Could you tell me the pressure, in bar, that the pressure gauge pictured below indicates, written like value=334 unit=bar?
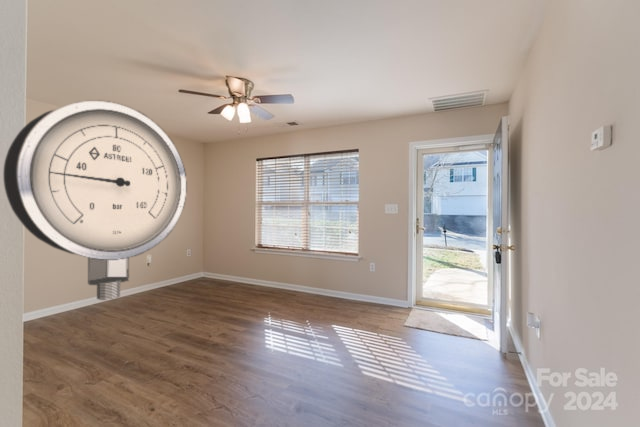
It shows value=30 unit=bar
